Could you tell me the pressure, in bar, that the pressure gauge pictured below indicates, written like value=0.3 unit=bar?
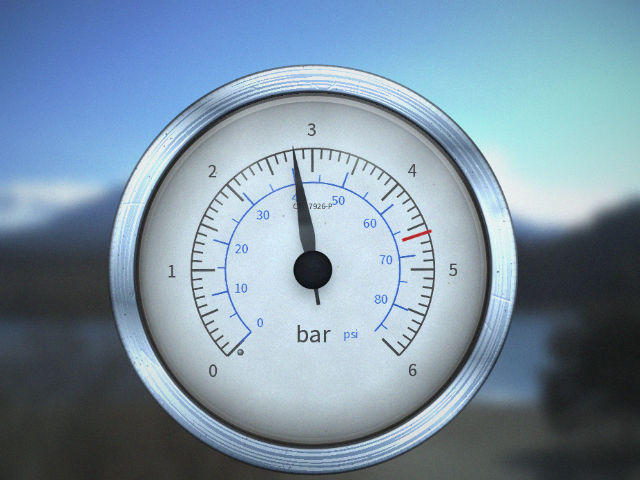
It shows value=2.8 unit=bar
